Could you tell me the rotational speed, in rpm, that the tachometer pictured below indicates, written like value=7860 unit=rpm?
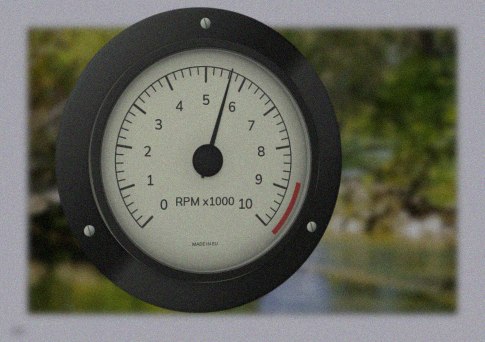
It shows value=5600 unit=rpm
